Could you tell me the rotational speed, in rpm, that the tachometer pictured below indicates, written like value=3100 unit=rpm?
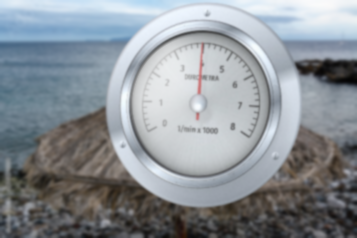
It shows value=4000 unit=rpm
